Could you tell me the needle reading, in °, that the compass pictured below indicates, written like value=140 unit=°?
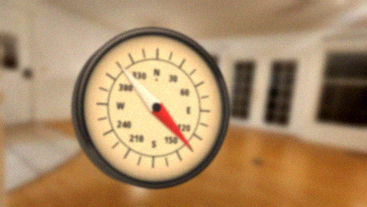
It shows value=135 unit=°
